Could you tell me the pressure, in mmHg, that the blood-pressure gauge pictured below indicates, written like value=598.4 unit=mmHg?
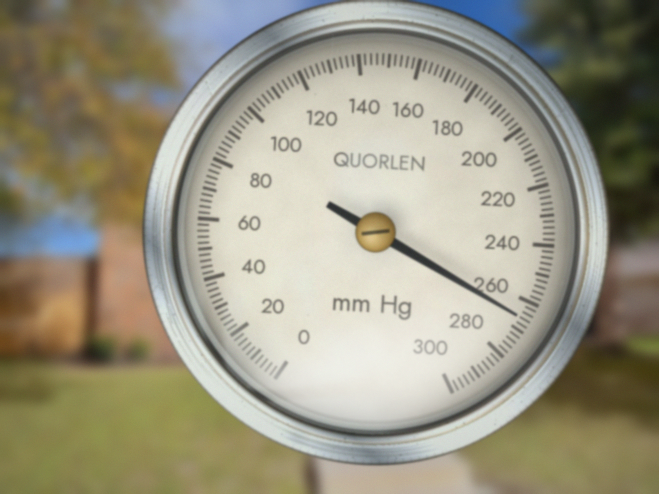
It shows value=266 unit=mmHg
